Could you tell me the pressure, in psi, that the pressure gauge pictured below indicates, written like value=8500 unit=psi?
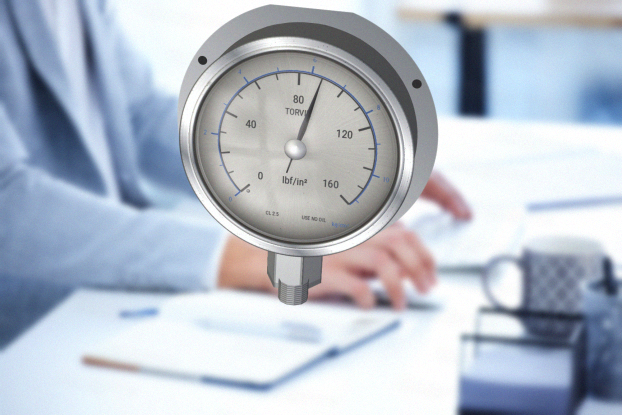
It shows value=90 unit=psi
